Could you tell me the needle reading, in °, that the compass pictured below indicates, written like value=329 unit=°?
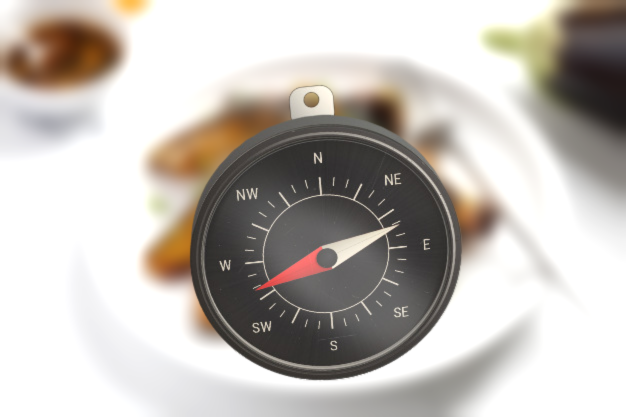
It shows value=250 unit=°
